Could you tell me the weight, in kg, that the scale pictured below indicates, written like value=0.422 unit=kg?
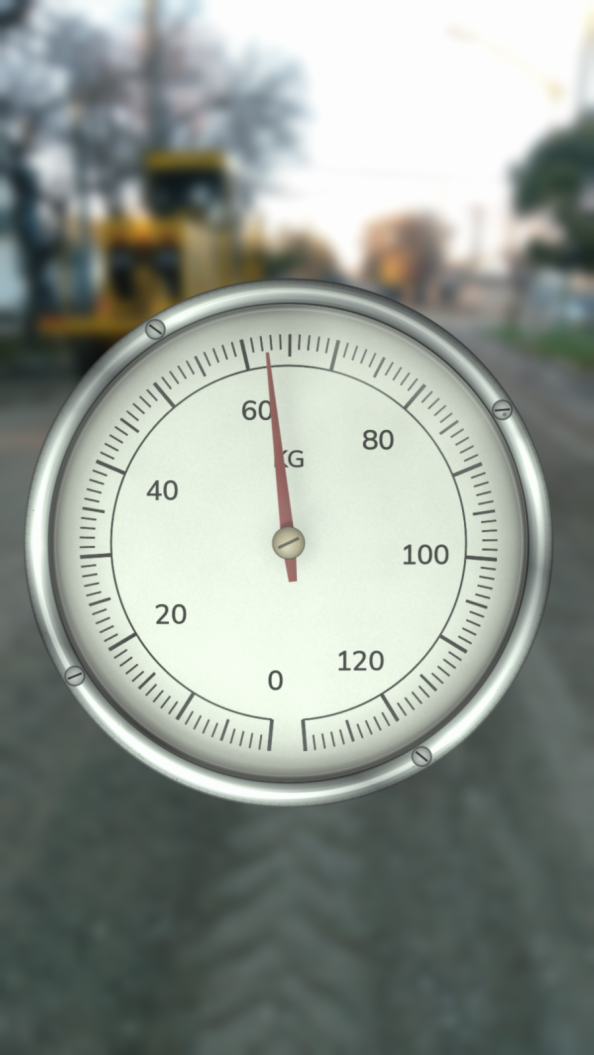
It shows value=62.5 unit=kg
